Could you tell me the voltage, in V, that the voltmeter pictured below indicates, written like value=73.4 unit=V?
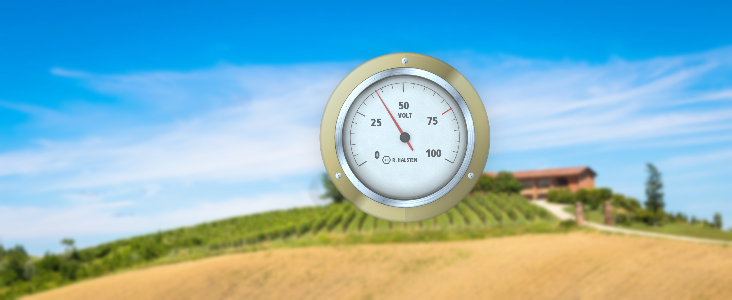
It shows value=37.5 unit=V
